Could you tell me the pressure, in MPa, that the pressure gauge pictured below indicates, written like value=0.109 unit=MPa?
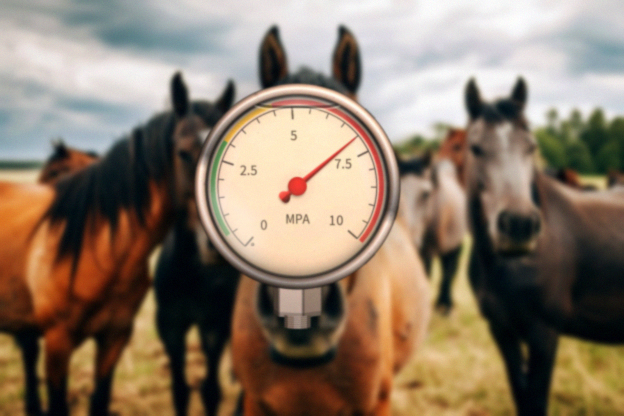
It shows value=7 unit=MPa
